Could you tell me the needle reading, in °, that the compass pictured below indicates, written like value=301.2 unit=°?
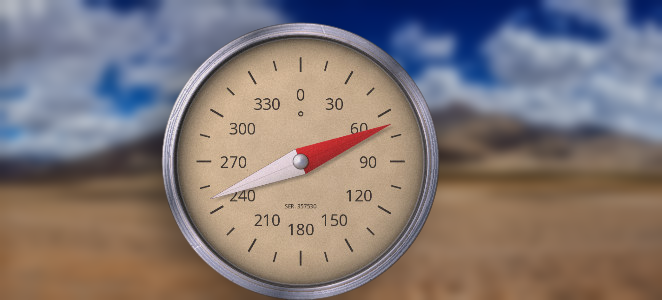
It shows value=67.5 unit=°
